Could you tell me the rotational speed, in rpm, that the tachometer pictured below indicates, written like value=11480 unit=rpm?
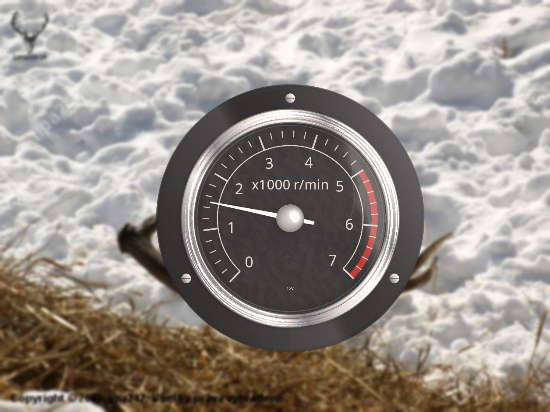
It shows value=1500 unit=rpm
